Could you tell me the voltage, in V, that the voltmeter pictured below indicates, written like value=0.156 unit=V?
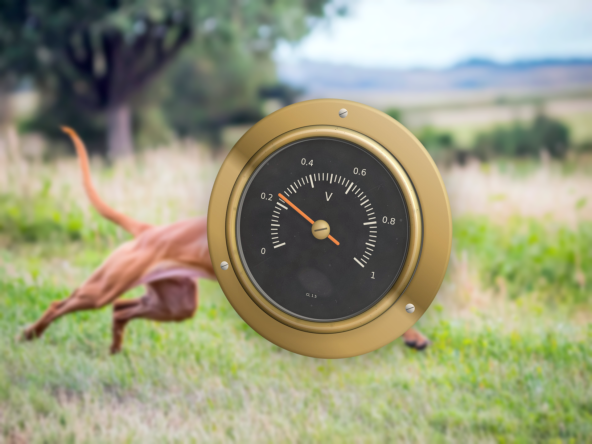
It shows value=0.24 unit=V
